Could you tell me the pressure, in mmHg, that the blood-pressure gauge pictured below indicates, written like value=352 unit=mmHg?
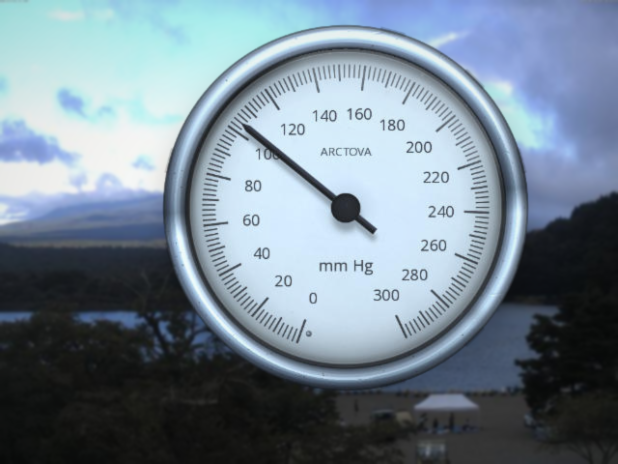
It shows value=104 unit=mmHg
